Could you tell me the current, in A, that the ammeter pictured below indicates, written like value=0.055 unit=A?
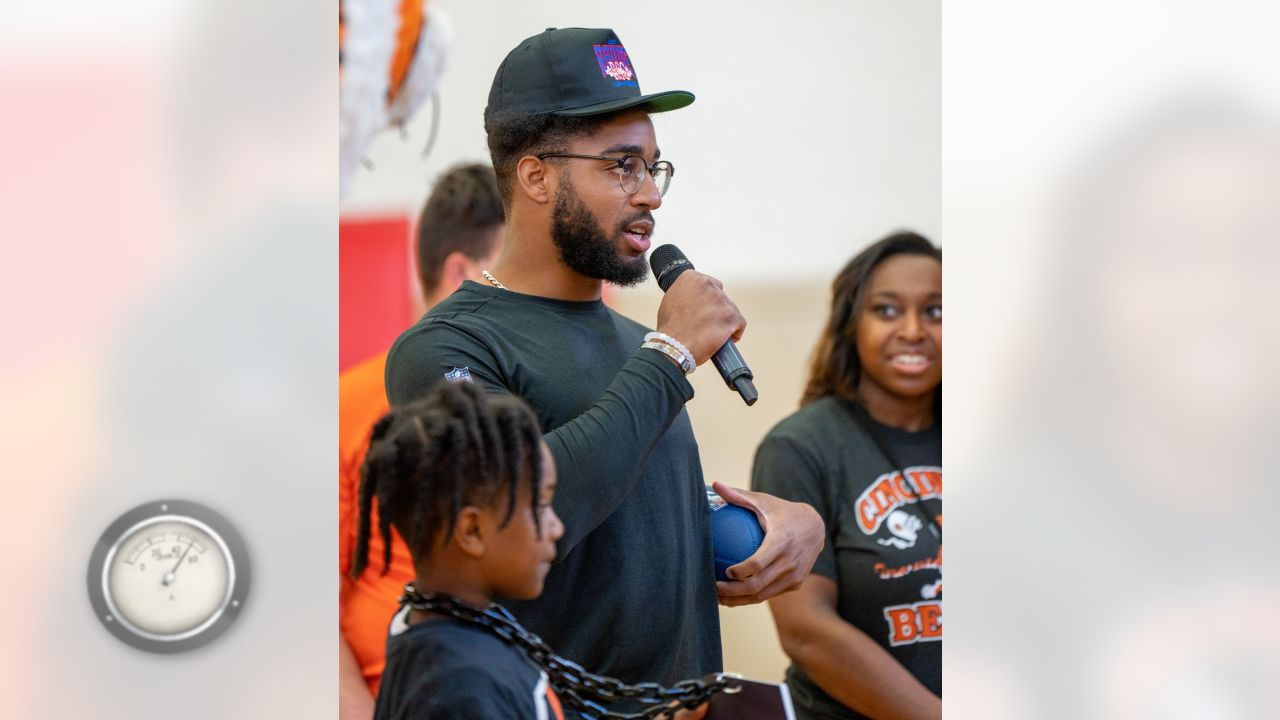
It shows value=50 unit=A
